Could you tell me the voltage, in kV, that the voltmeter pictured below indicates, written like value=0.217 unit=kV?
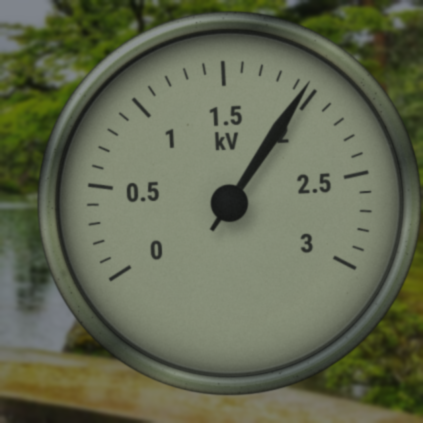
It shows value=1.95 unit=kV
